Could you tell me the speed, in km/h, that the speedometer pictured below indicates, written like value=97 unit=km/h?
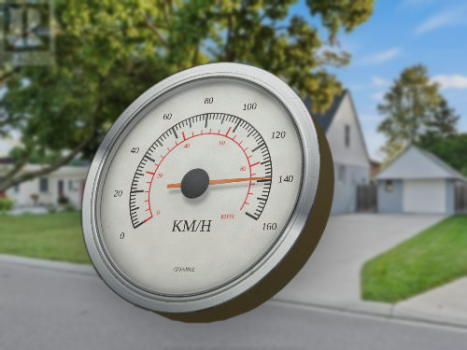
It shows value=140 unit=km/h
